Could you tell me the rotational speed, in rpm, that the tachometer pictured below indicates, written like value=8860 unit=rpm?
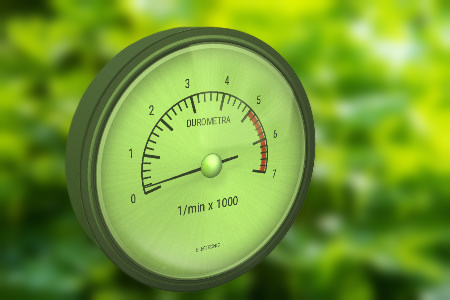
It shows value=200 unit=rpm
